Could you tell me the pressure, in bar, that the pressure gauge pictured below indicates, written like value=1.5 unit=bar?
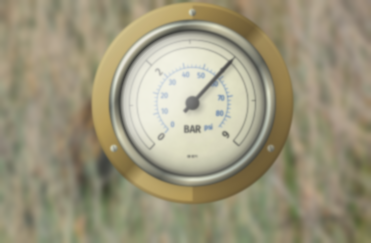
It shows value=4 unit=bar
